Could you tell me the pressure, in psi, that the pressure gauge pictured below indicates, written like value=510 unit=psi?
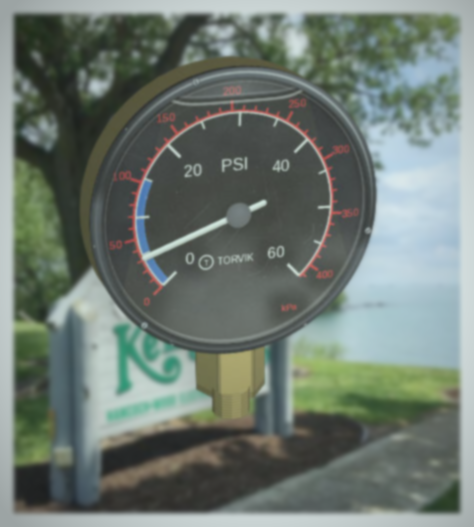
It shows value=5 unit=psi
